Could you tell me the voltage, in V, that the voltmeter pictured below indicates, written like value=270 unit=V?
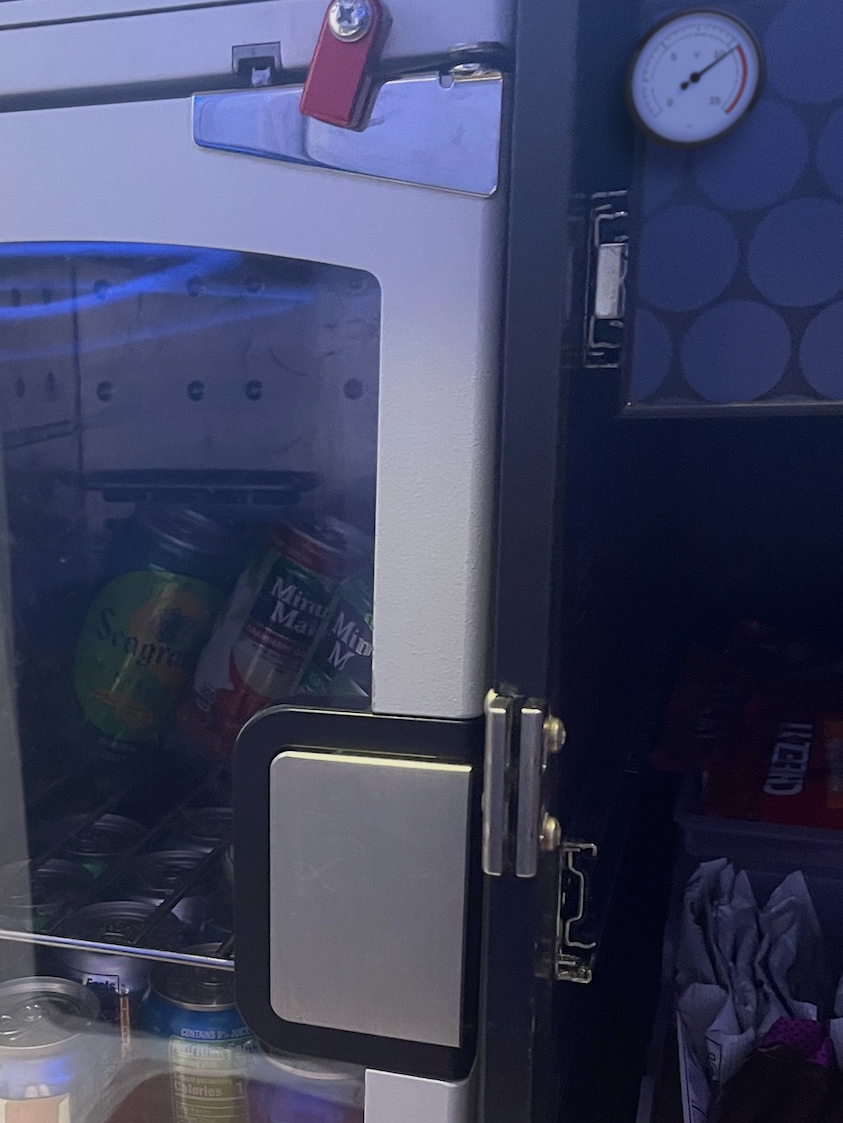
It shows value=10.5 unit=V
